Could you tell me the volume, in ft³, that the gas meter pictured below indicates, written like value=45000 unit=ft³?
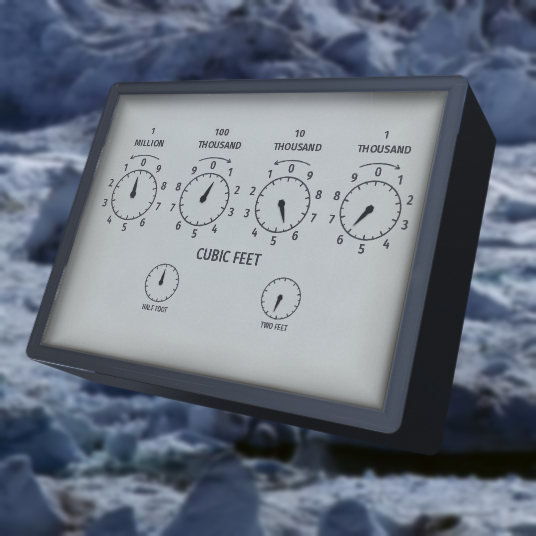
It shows value=5600 unit=ft³
